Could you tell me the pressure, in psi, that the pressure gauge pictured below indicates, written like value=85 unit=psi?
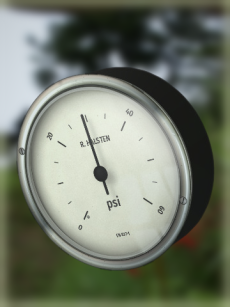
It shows value=30 unit=psi
